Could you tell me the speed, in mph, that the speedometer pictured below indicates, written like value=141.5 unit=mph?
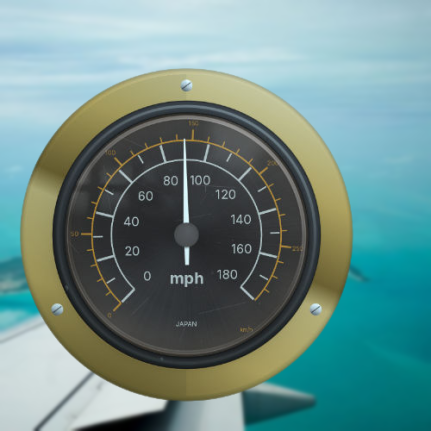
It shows value=90 unit=mph
